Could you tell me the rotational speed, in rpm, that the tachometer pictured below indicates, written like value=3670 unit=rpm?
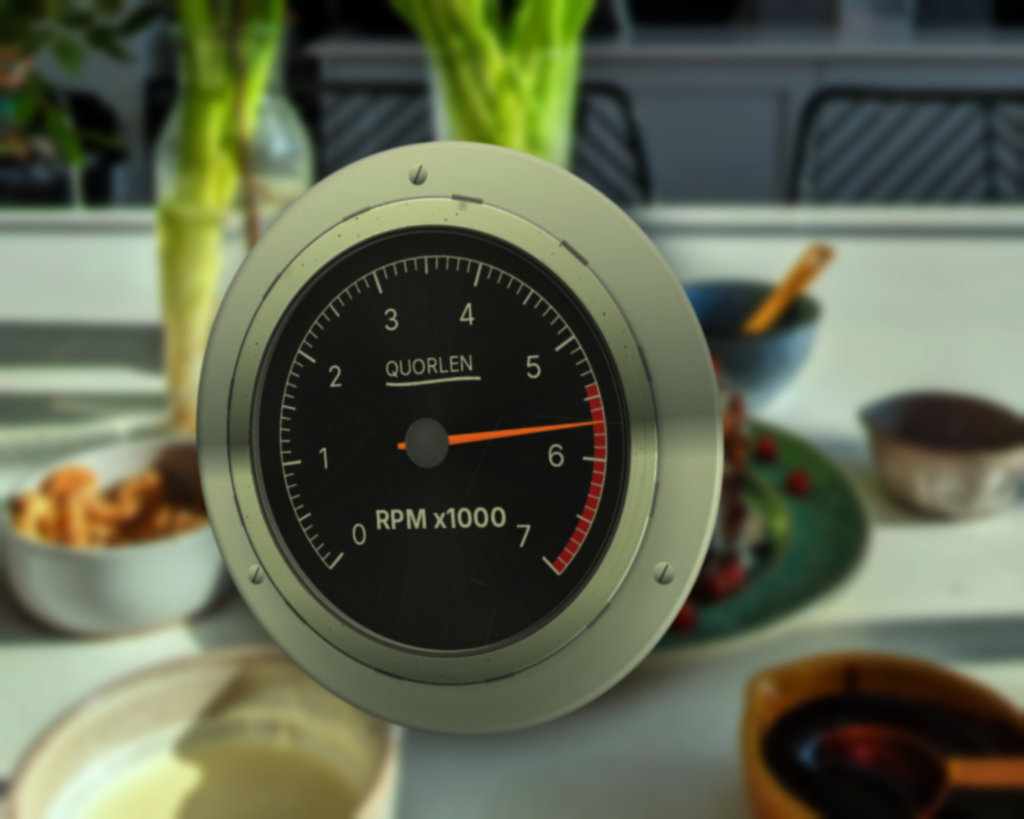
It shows value=5700 unit=rpm
